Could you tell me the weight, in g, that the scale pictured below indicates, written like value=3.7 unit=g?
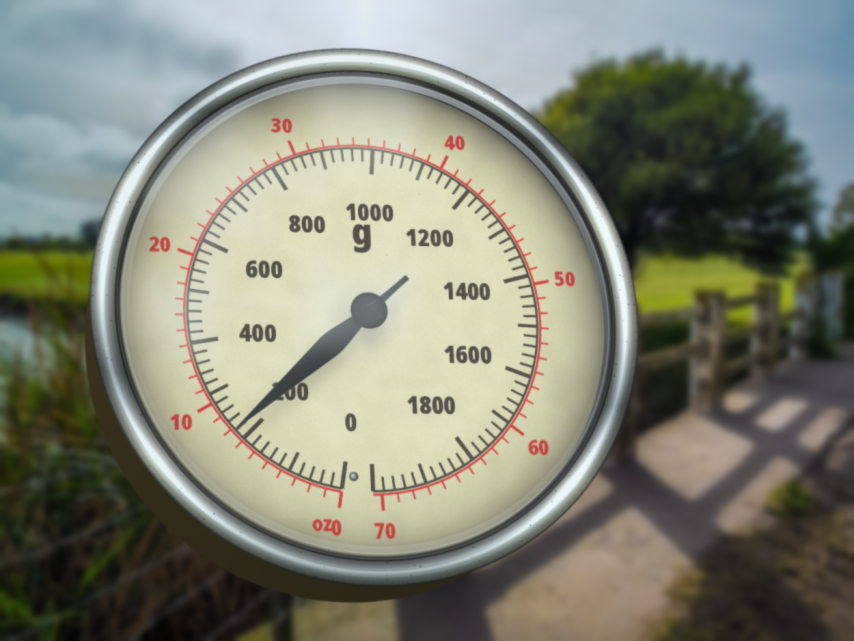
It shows value=220 unit=g
